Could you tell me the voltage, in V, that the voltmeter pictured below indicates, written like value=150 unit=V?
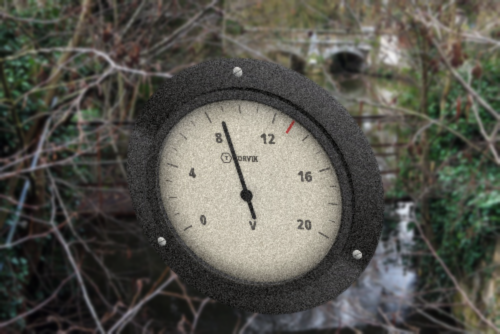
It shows value=9 unit=V
